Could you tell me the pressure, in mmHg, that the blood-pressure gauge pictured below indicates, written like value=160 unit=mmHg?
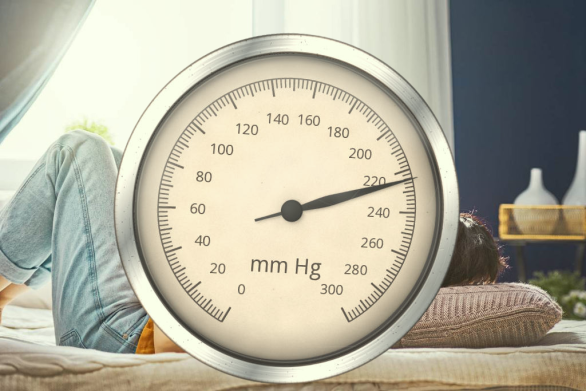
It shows value=224 unit=mmHg
